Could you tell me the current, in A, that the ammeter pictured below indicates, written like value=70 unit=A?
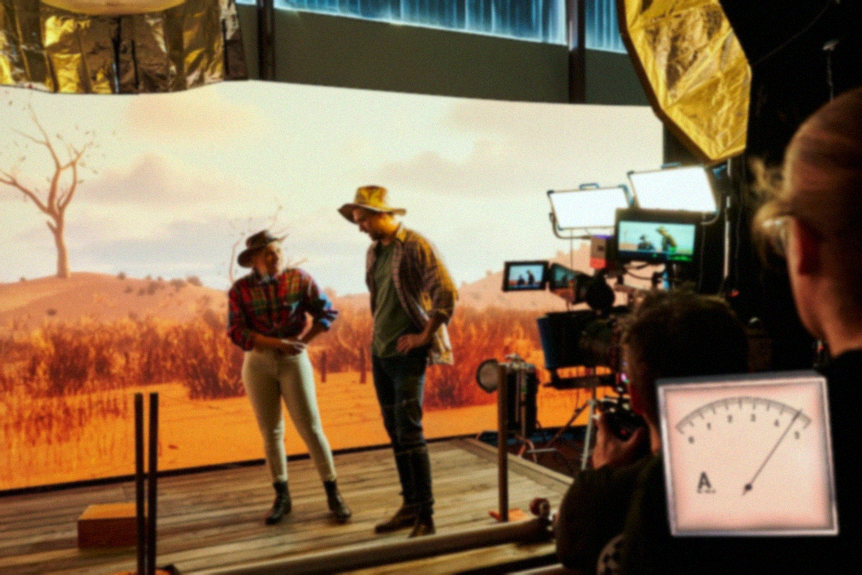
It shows value=4.5 unit=A
